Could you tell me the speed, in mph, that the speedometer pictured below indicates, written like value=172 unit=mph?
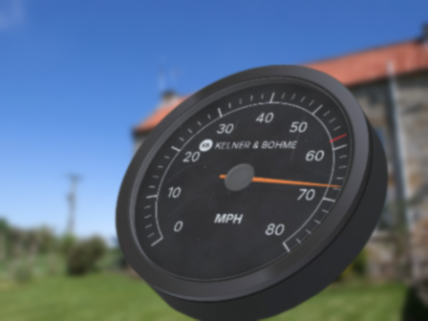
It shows value=68 unit=mph
